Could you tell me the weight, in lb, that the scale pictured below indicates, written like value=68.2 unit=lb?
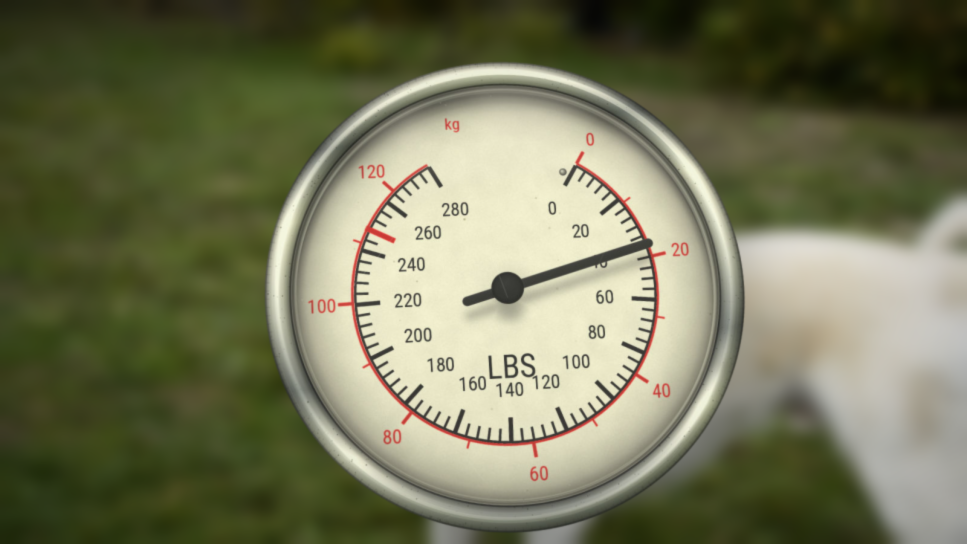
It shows value=40 unit=lb
